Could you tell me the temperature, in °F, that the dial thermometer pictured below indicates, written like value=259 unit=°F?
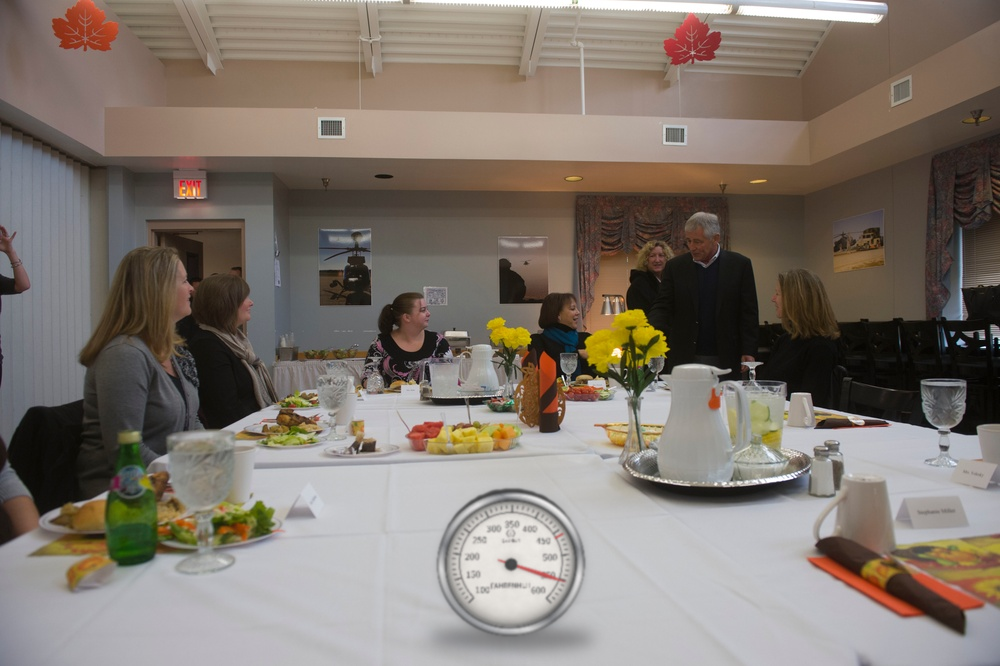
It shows value=550 unit=°F
